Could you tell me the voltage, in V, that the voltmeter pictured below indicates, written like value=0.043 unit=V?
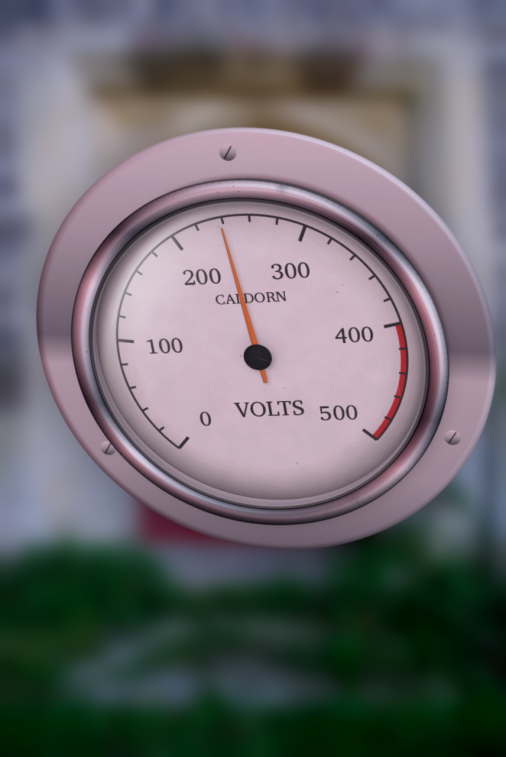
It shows value=240 unit=V
